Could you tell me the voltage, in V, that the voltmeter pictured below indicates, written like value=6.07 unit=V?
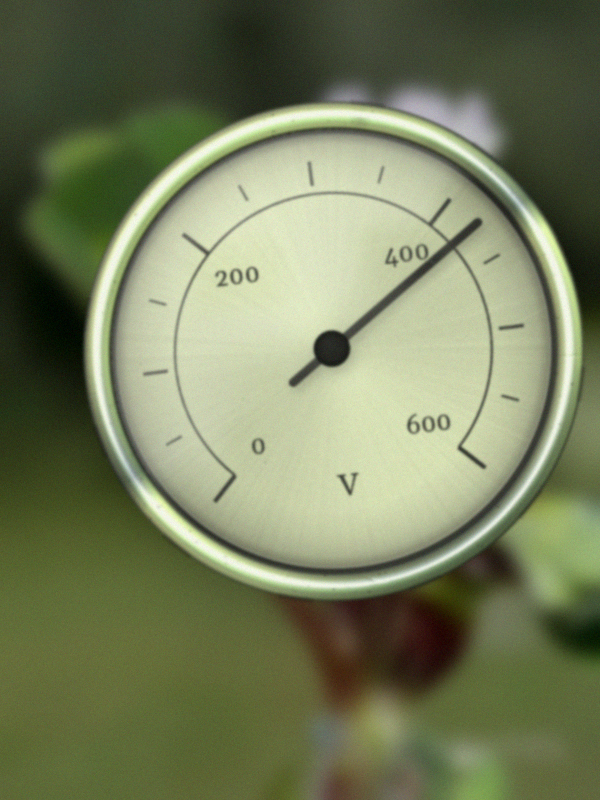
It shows value=425 unit=V
